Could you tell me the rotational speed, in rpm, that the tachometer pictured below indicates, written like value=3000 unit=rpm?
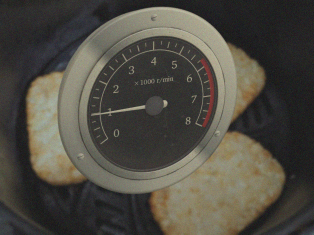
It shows value=1000 unit=rpm
